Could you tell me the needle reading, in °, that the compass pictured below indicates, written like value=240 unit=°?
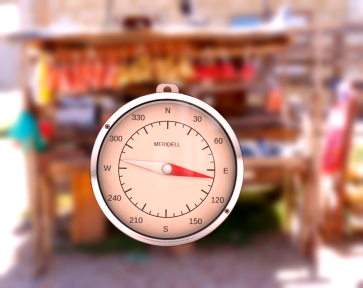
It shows value=100 unit=°
